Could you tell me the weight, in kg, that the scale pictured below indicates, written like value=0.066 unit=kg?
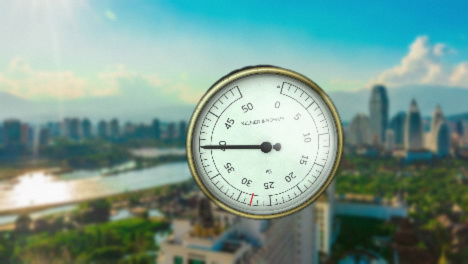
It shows value=40 unit=kg
